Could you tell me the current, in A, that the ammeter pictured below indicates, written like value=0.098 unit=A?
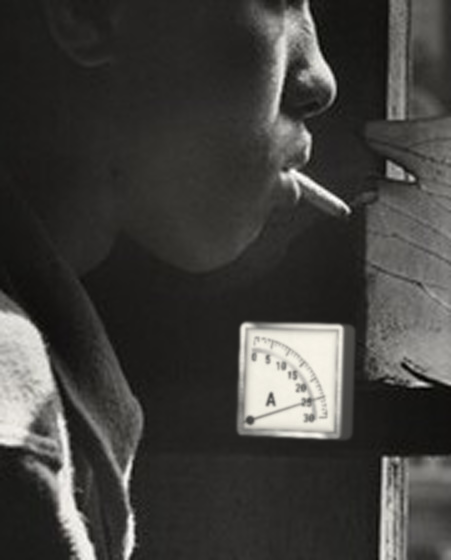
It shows value=25 unit=A
